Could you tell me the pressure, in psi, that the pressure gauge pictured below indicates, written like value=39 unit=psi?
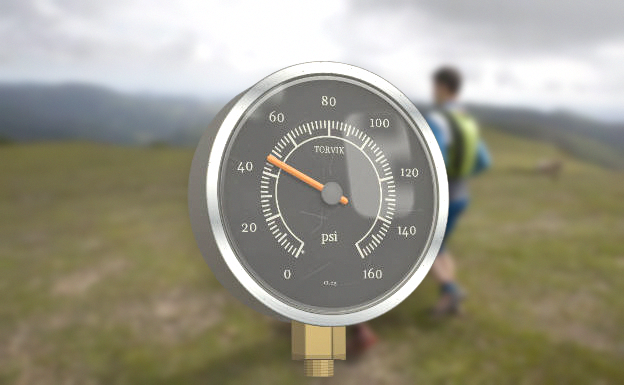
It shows value=46 unit=psi
